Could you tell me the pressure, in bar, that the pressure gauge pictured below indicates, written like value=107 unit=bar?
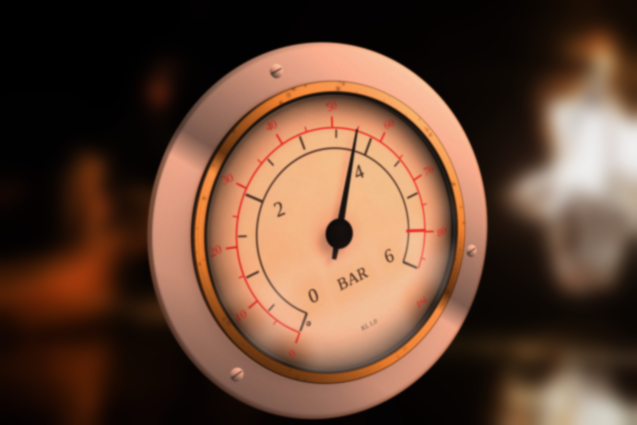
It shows value=3.75 unit=bar
